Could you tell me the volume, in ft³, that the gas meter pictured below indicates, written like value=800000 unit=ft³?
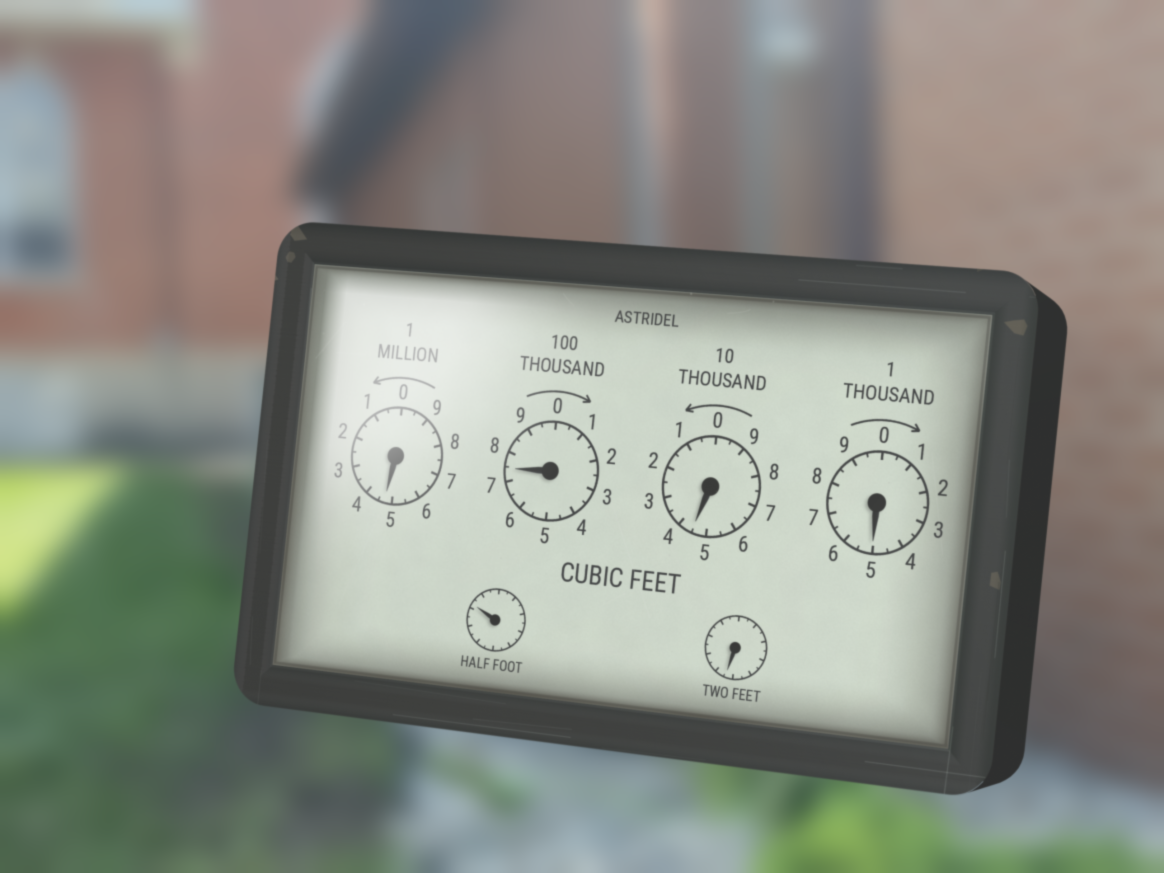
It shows value=474500 unit=ft³
